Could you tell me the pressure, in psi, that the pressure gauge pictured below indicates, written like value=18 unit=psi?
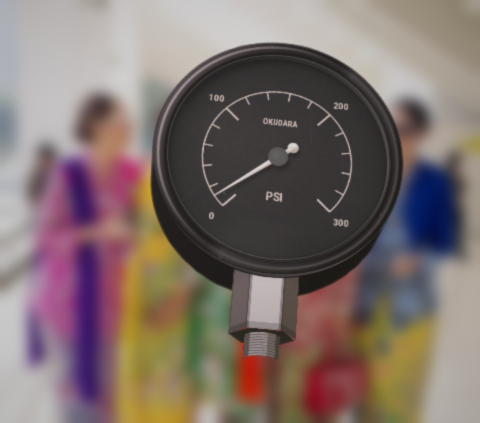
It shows value=10 unit=psi
